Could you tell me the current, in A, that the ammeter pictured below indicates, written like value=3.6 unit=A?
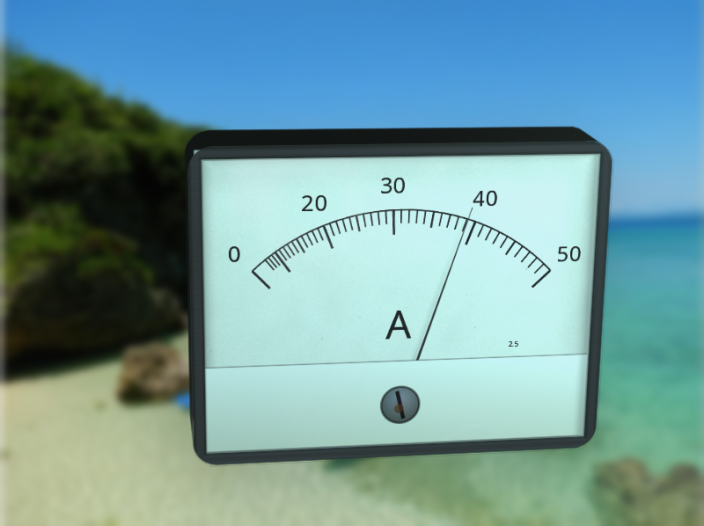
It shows value=39 unit=A
